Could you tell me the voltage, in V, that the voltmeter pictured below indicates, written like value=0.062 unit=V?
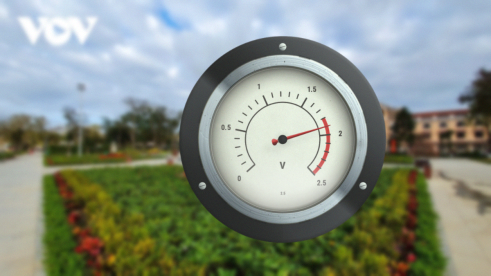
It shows value=1.9 unit=V
